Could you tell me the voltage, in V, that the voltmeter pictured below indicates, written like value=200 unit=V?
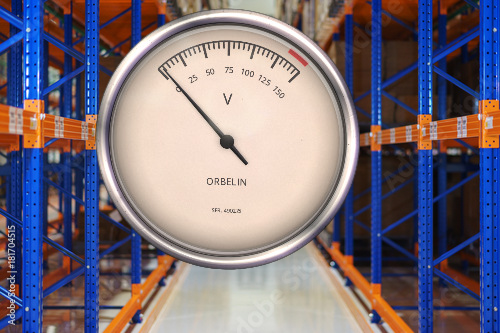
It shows value=5 unit=V
